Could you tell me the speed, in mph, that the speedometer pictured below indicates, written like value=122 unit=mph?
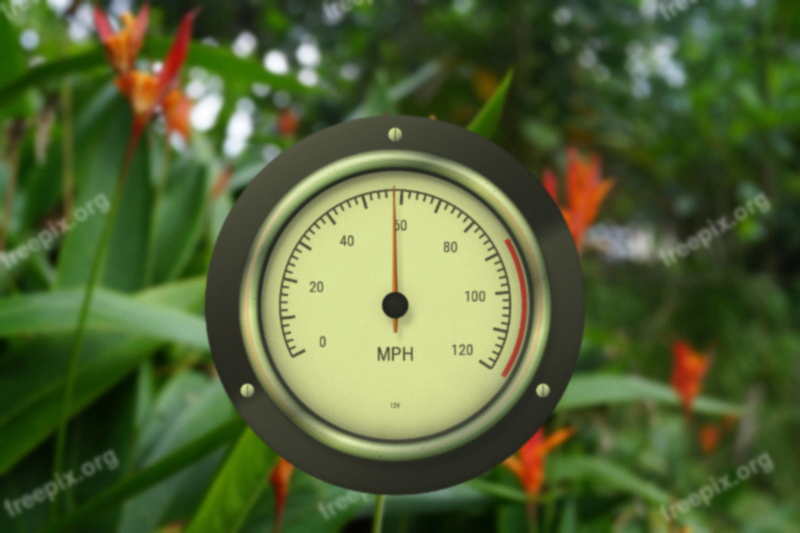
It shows value=58 unit=mph
